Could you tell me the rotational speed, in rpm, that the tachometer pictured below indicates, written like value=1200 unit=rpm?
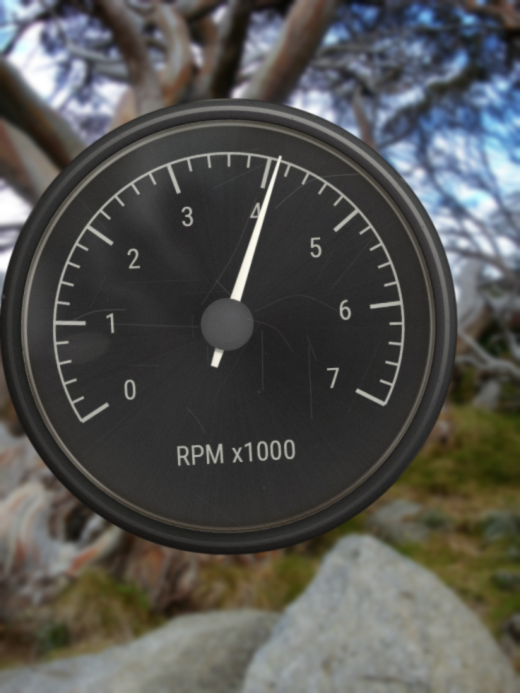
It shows value=4100 unit=rpm
